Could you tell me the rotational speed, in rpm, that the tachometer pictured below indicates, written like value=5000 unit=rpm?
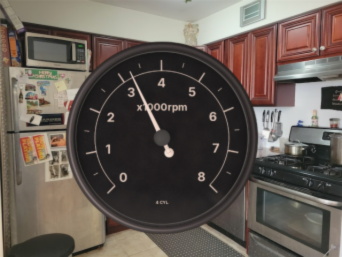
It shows value=3250 unit=rpm
